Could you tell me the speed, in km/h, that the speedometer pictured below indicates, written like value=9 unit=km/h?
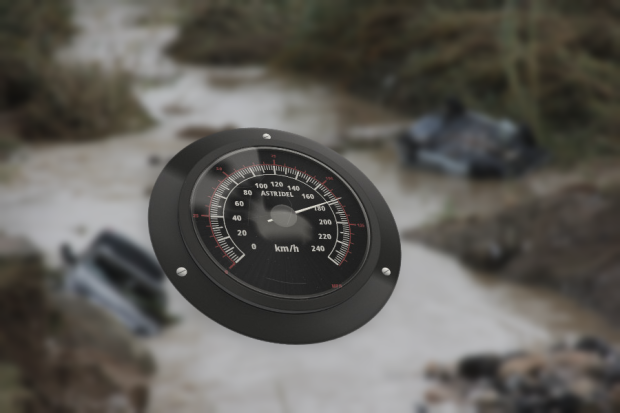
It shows value=180 unit=km/h
